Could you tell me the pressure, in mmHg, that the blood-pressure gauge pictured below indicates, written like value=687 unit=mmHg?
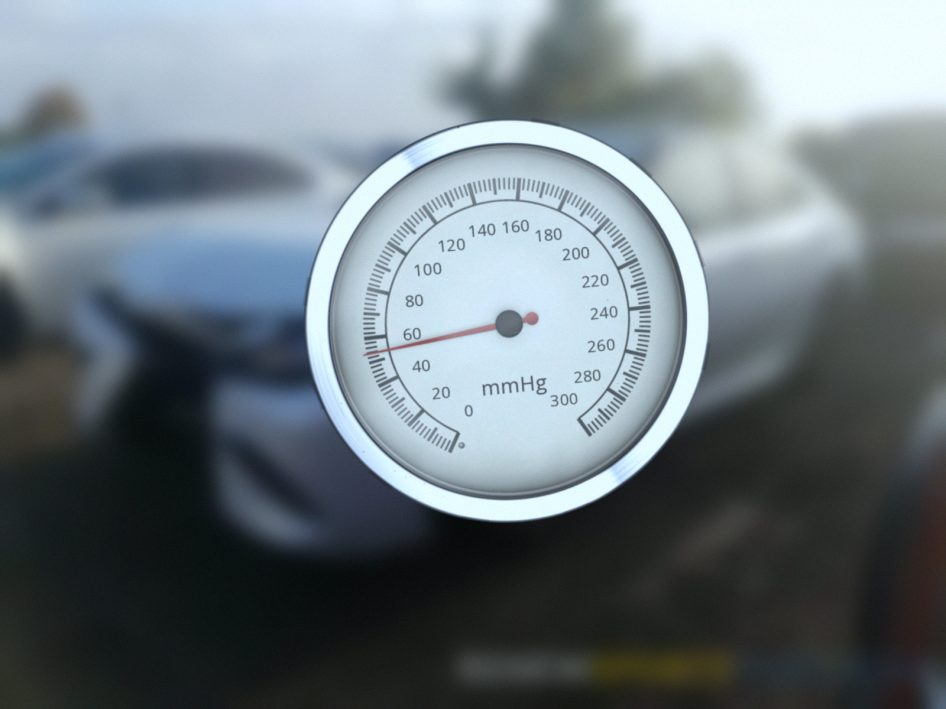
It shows value=54 unit=mmHg
